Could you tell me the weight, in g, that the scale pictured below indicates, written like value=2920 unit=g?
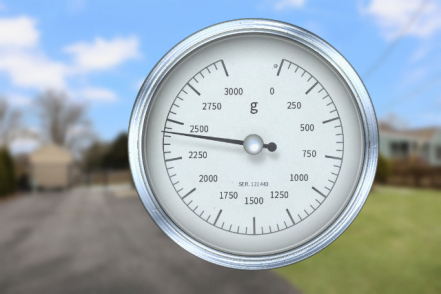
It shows value=2425 unit=g
